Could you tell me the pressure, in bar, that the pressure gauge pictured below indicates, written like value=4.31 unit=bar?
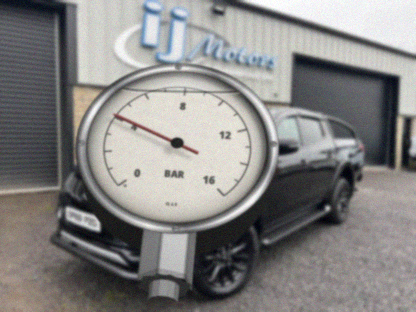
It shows value=4 unit=bar
